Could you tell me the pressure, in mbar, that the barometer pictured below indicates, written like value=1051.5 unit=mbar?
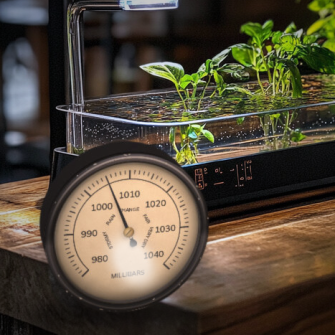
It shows value=1005 unit=mbar
